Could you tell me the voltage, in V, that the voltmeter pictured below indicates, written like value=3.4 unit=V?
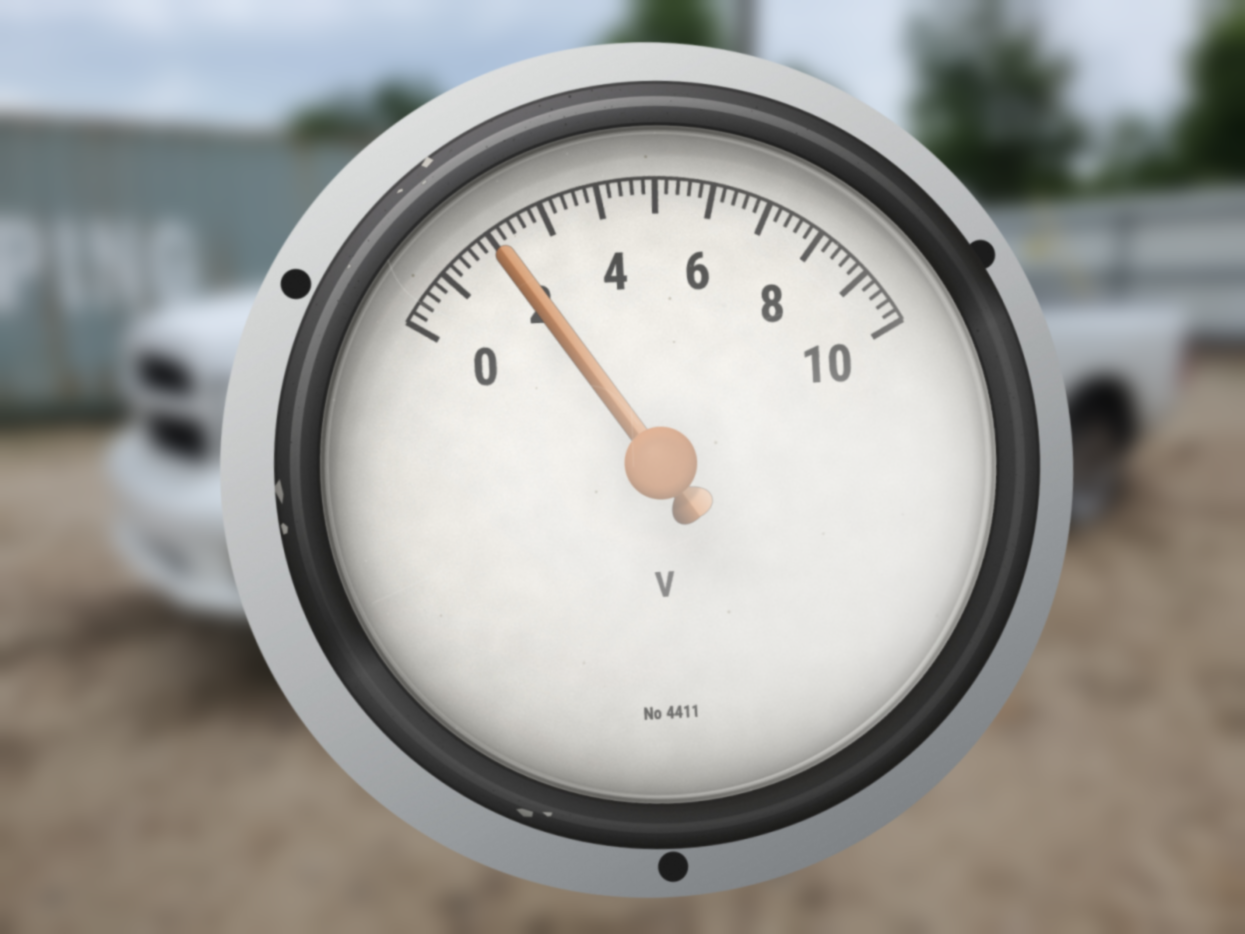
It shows value=2 unit=V
